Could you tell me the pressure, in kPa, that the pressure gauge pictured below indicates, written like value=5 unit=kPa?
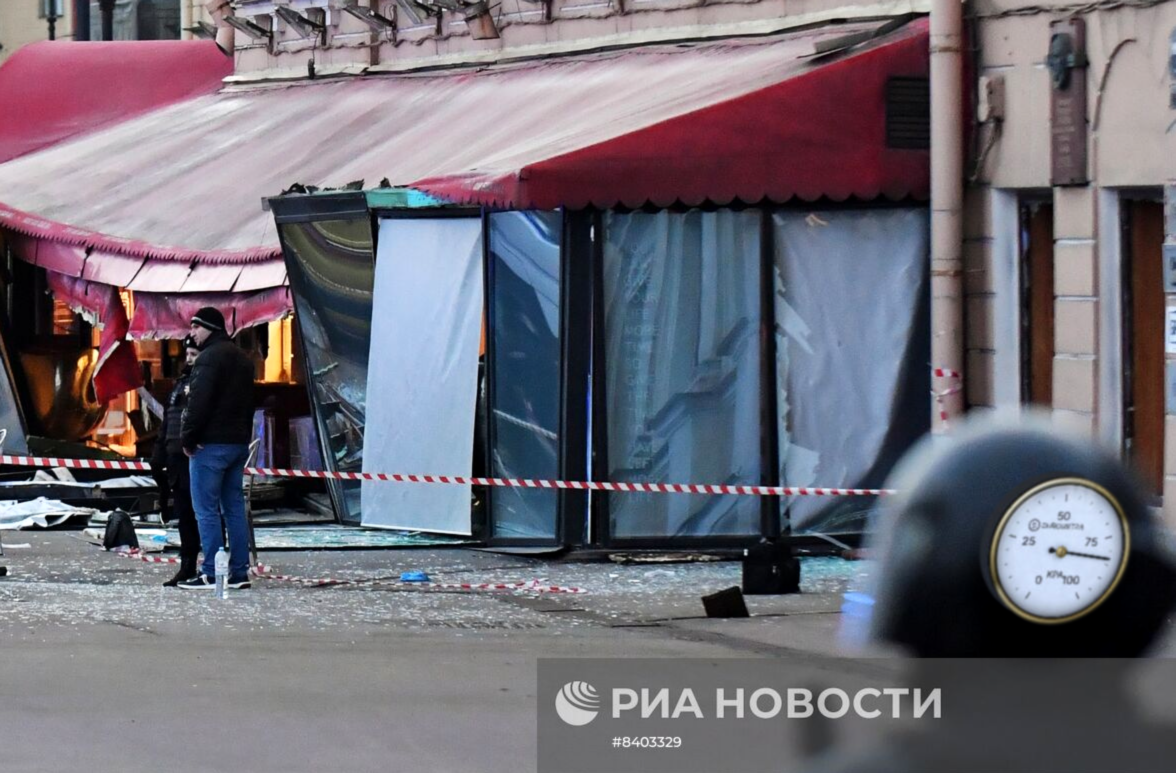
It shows value=82.5 unit=kPa
